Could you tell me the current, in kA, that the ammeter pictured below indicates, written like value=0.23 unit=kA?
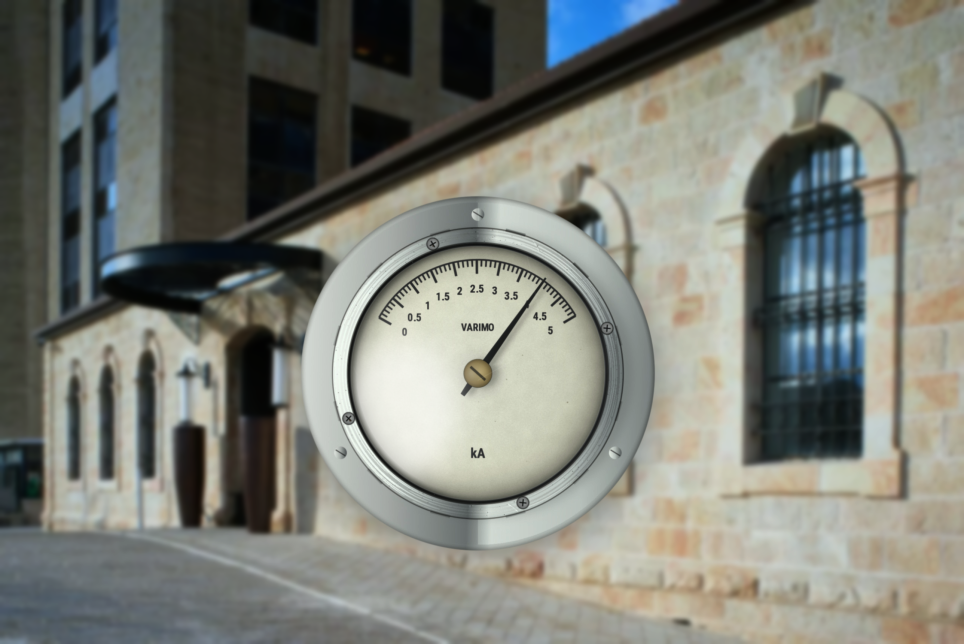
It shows value=4 unit=kA
